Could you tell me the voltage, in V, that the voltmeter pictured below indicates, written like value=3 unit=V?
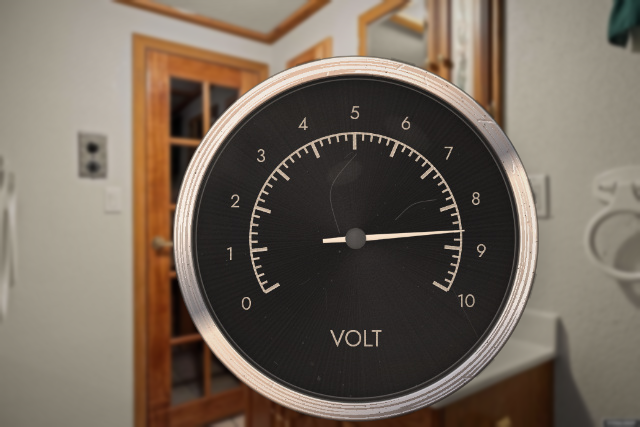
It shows value=8.6 unit=V
